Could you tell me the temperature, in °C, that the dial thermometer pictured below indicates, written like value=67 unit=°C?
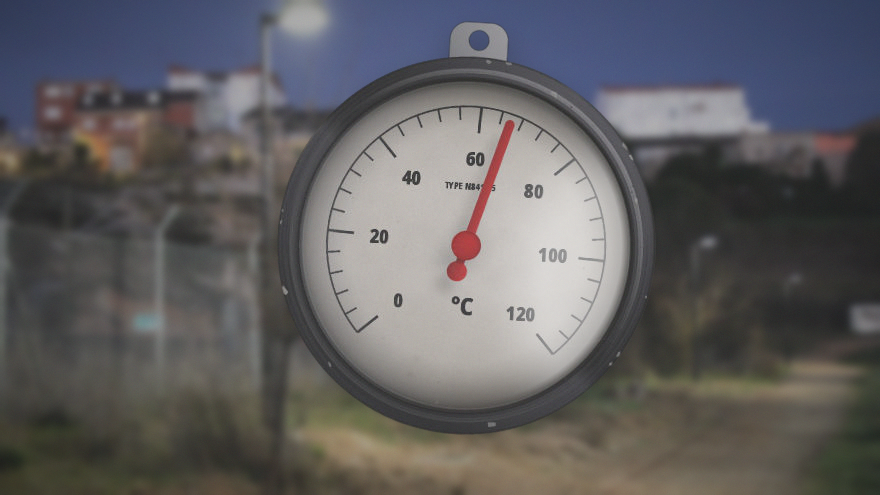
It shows value=66 unit=°C
